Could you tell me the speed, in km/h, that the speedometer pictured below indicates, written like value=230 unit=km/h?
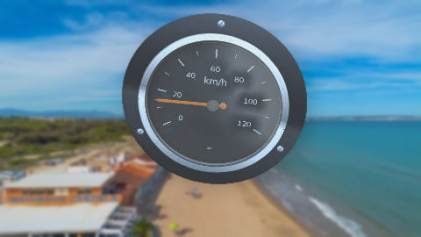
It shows value=15 unit=km/h
